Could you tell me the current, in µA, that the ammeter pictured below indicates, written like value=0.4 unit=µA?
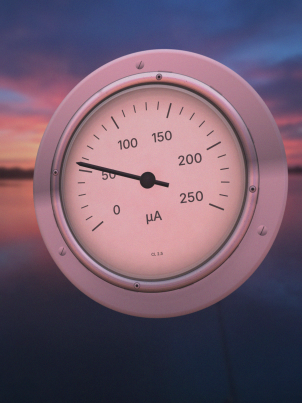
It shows value=55 unit=µA
